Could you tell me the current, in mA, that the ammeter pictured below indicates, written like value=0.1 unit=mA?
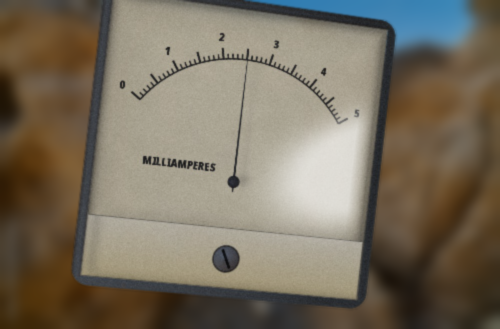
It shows value=2.5 unit=mA
